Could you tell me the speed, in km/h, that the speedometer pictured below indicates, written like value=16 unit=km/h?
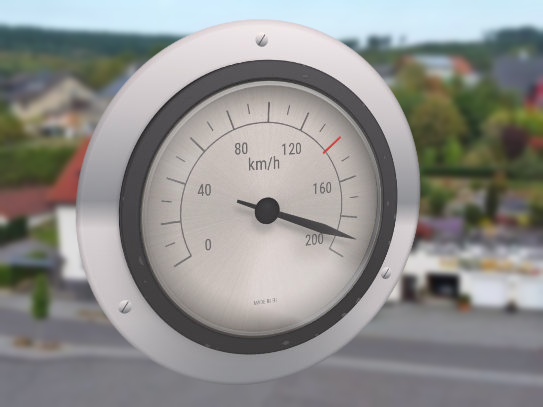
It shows value=190 unit=km/h
